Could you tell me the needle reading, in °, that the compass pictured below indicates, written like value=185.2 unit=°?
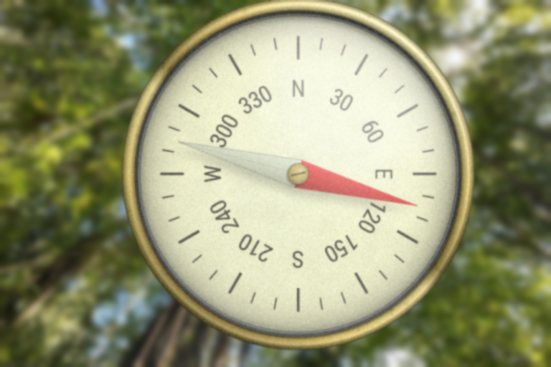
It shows value=105 unit=°
